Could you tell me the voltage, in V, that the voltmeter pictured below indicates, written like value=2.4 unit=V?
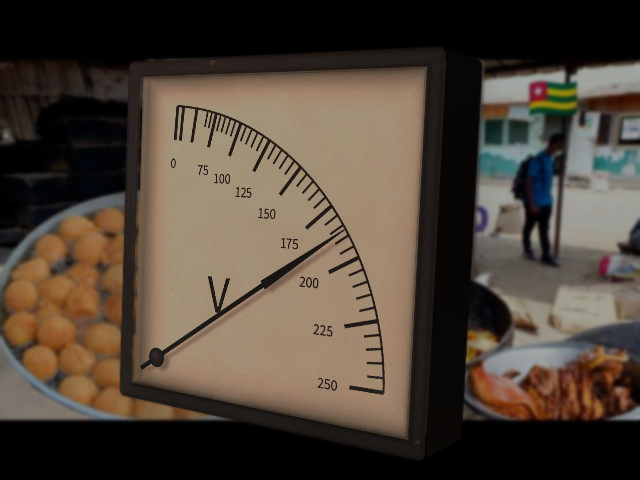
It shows value=187.5 unit=V
